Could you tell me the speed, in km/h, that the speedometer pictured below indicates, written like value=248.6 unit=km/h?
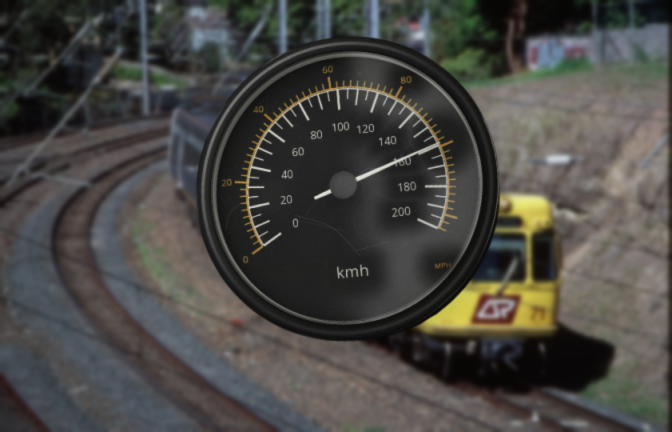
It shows value=160 unit=km/h
